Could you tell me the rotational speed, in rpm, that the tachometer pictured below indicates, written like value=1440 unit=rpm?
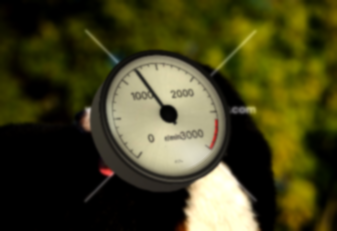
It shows value=1200 unit=rpm
